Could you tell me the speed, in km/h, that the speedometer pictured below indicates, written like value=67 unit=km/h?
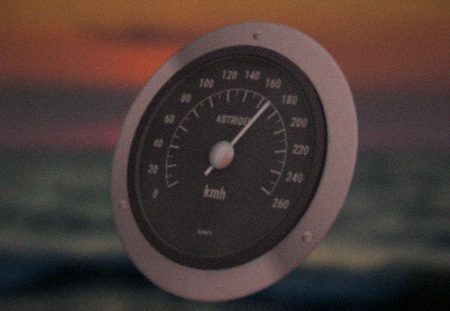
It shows value=170 unit=km/h
